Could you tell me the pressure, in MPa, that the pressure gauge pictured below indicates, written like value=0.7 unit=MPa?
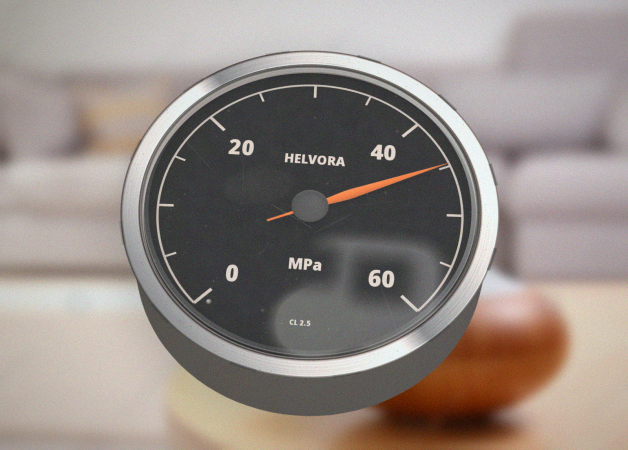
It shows value=45 unit=MPa
